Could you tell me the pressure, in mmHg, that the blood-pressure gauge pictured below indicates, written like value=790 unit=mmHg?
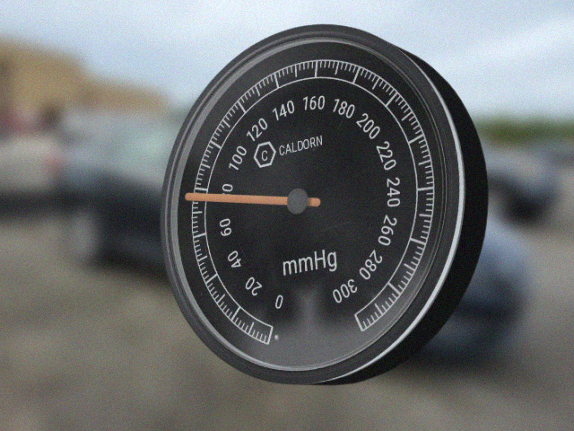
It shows value=76 unit=mmHg
